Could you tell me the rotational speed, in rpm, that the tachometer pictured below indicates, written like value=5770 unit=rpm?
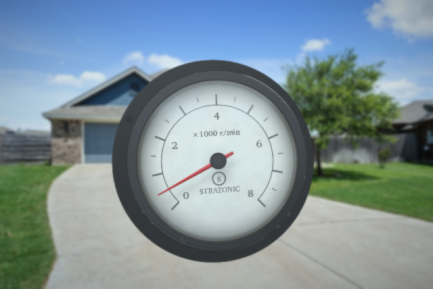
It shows value=500 unit=rpm
